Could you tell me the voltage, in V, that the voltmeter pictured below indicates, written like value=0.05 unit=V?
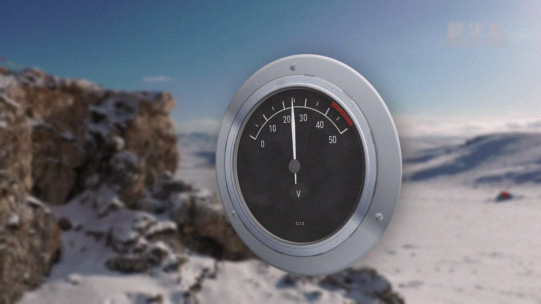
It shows value=25 unit=V
